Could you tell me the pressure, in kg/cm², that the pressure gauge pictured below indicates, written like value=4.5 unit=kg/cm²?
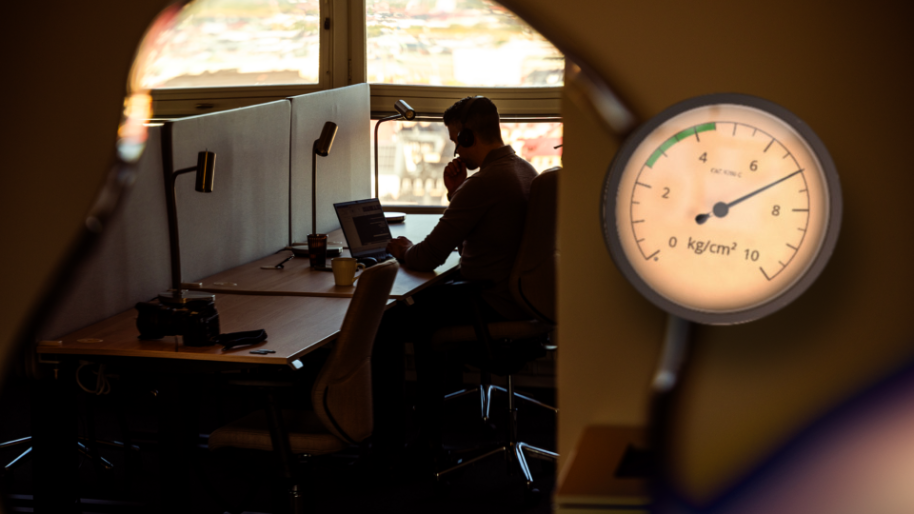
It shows value=7 unit=kg/cm²
